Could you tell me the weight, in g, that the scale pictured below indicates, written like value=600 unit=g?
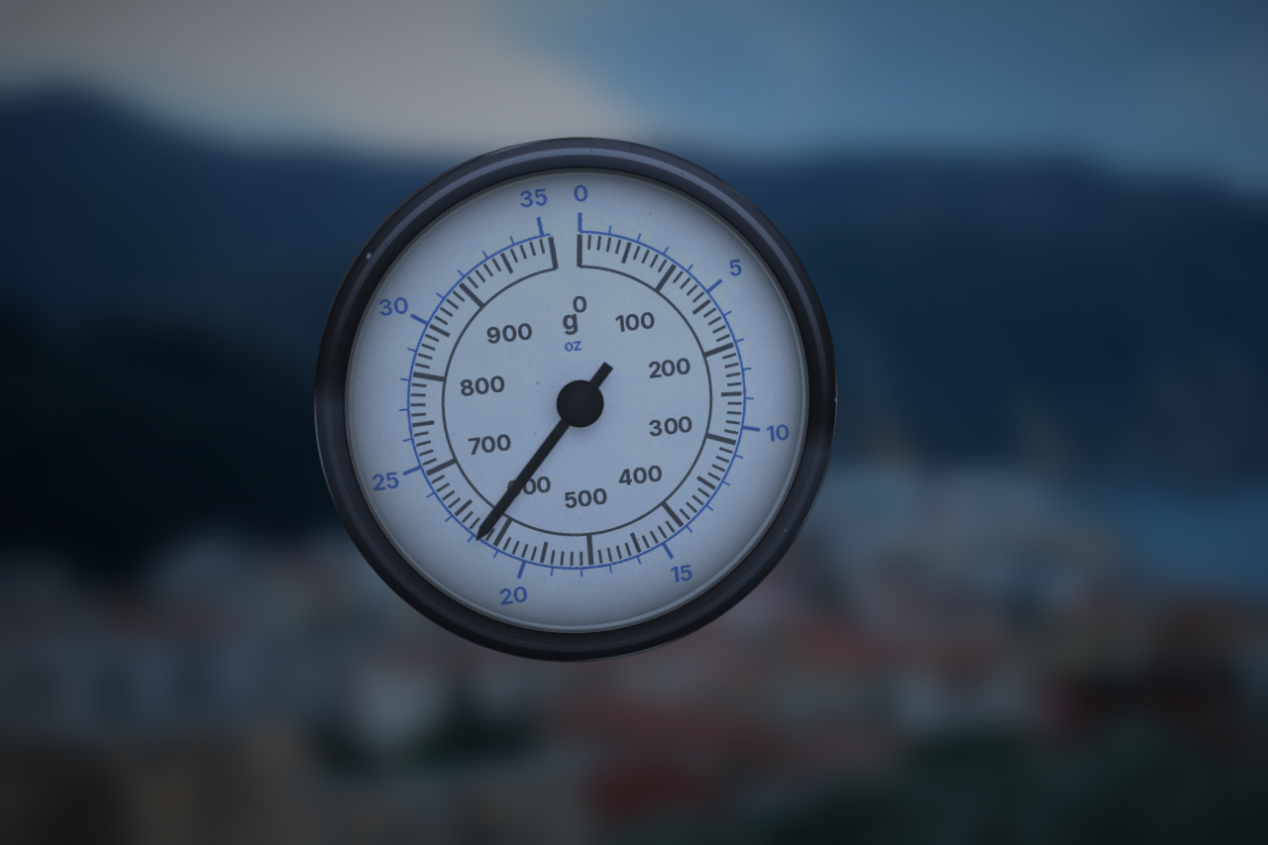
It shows value=620 unit=g
